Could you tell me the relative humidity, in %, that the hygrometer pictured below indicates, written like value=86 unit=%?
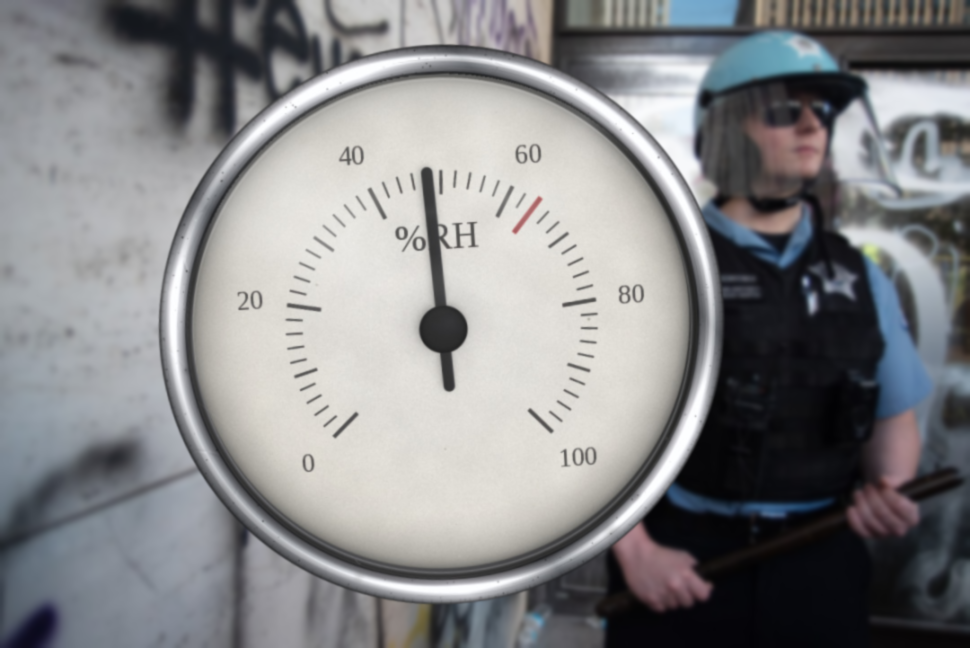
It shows value=48 unit=%
